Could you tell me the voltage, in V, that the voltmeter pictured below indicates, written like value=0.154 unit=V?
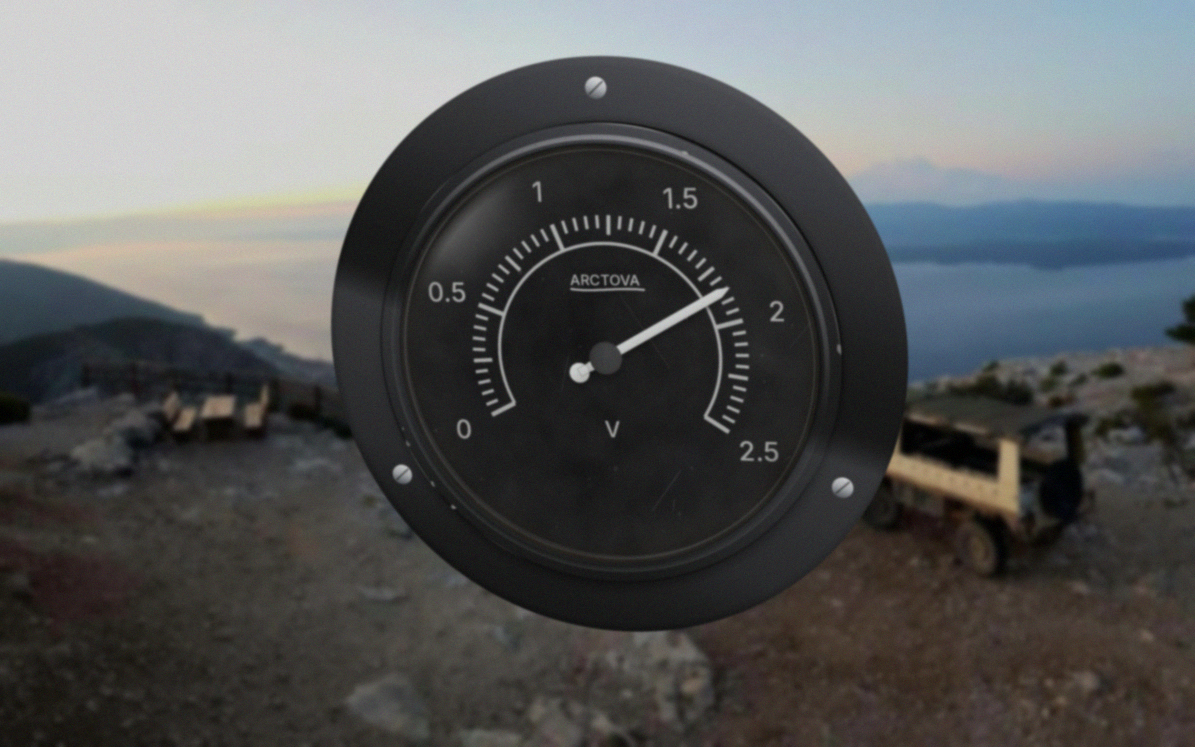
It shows value=1.85 unit=V
